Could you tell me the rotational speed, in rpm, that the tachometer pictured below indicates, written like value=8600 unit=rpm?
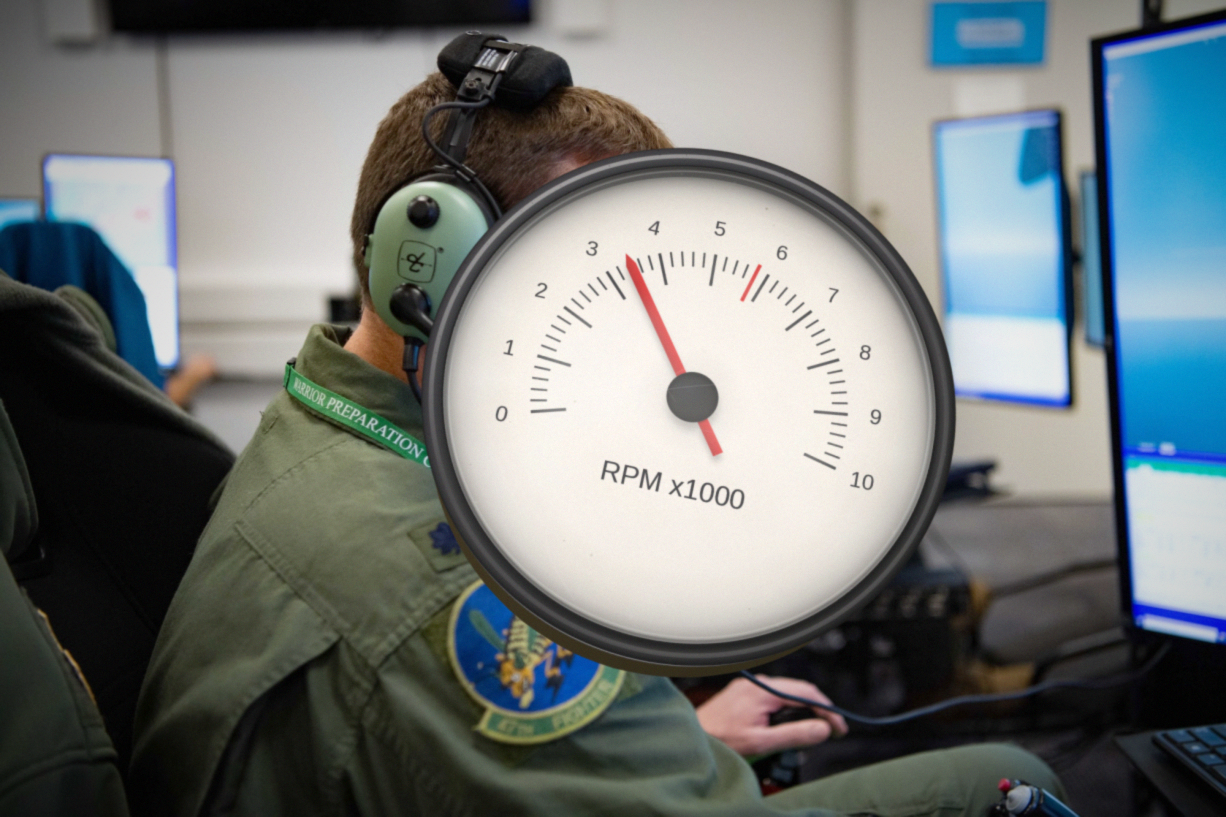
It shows value=3400 unit=rpm
